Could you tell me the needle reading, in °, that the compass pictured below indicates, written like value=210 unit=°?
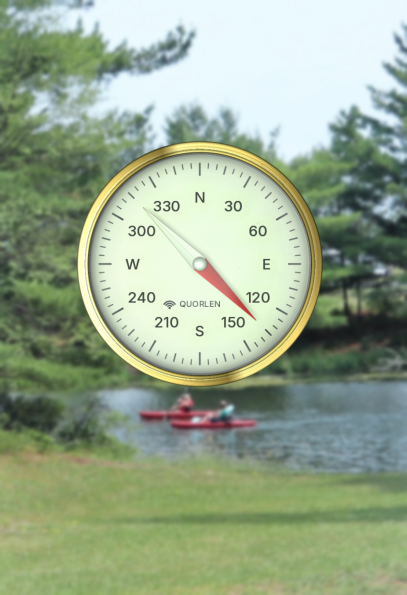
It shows value=135 unit=°
